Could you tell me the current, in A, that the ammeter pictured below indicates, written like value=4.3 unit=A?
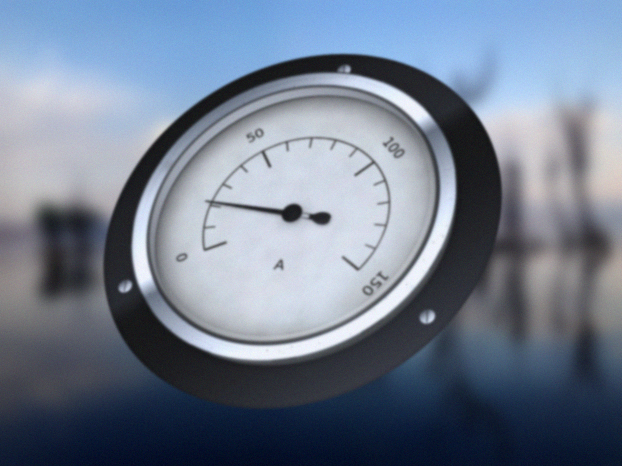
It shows value=20 unit=A
